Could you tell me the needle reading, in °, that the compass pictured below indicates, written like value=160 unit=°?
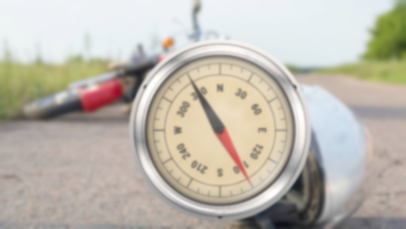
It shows value=150 unit=°
